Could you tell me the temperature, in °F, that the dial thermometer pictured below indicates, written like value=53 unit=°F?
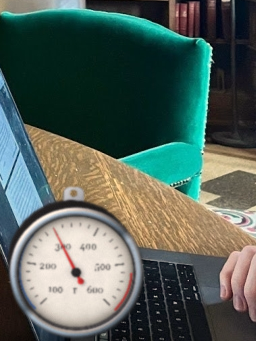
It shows value=300 unit=°F
